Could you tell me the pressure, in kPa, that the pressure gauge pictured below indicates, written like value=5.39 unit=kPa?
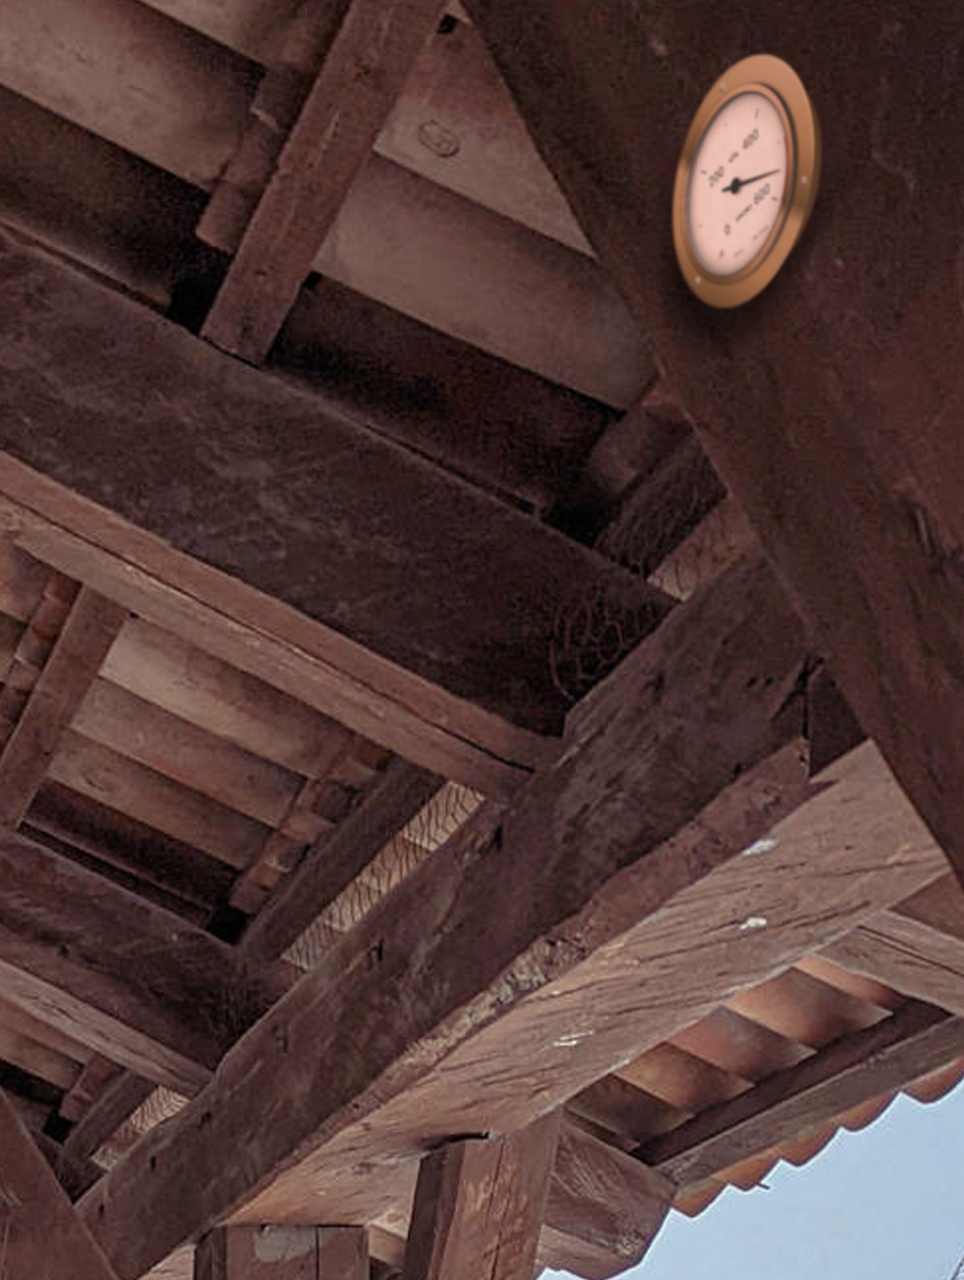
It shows value=550 unit=kPa
